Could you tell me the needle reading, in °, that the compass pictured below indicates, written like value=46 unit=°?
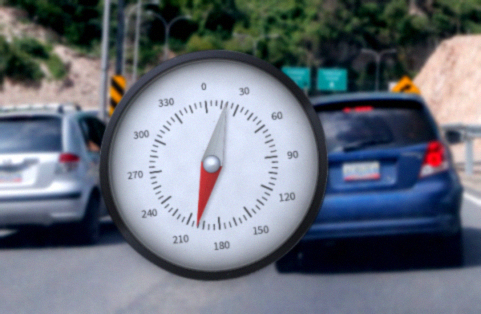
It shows value=200 unit=°
